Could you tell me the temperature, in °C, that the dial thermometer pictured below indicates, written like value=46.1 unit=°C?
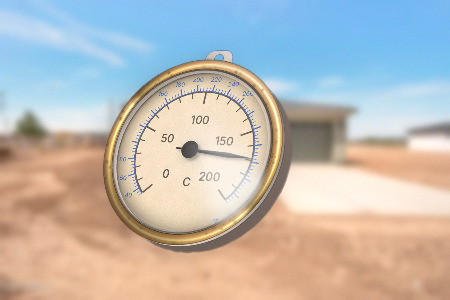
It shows value=170 unit=°C
